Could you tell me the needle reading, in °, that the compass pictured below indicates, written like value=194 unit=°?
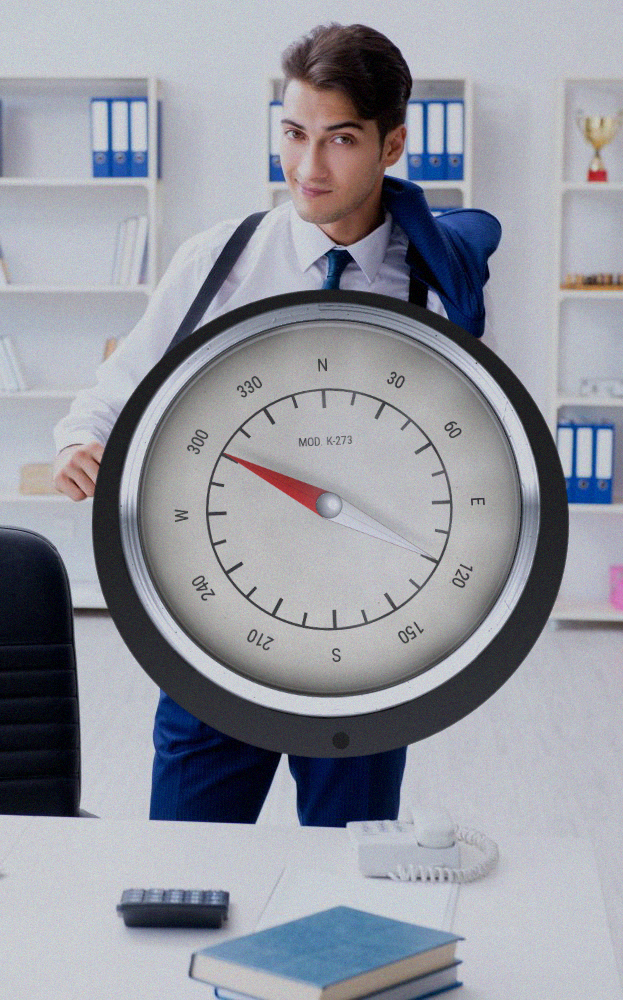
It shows value=300 unit=°
